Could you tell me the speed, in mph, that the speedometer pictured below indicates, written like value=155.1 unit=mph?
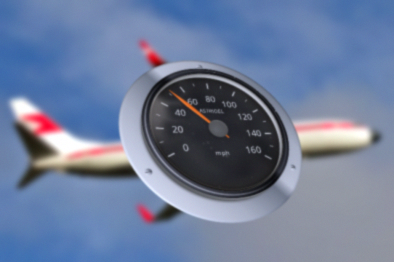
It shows value=50 unit=mph
